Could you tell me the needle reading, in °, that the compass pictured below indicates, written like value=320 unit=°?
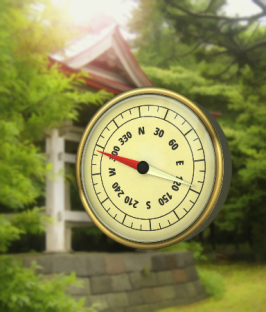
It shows value=295 unit=°
